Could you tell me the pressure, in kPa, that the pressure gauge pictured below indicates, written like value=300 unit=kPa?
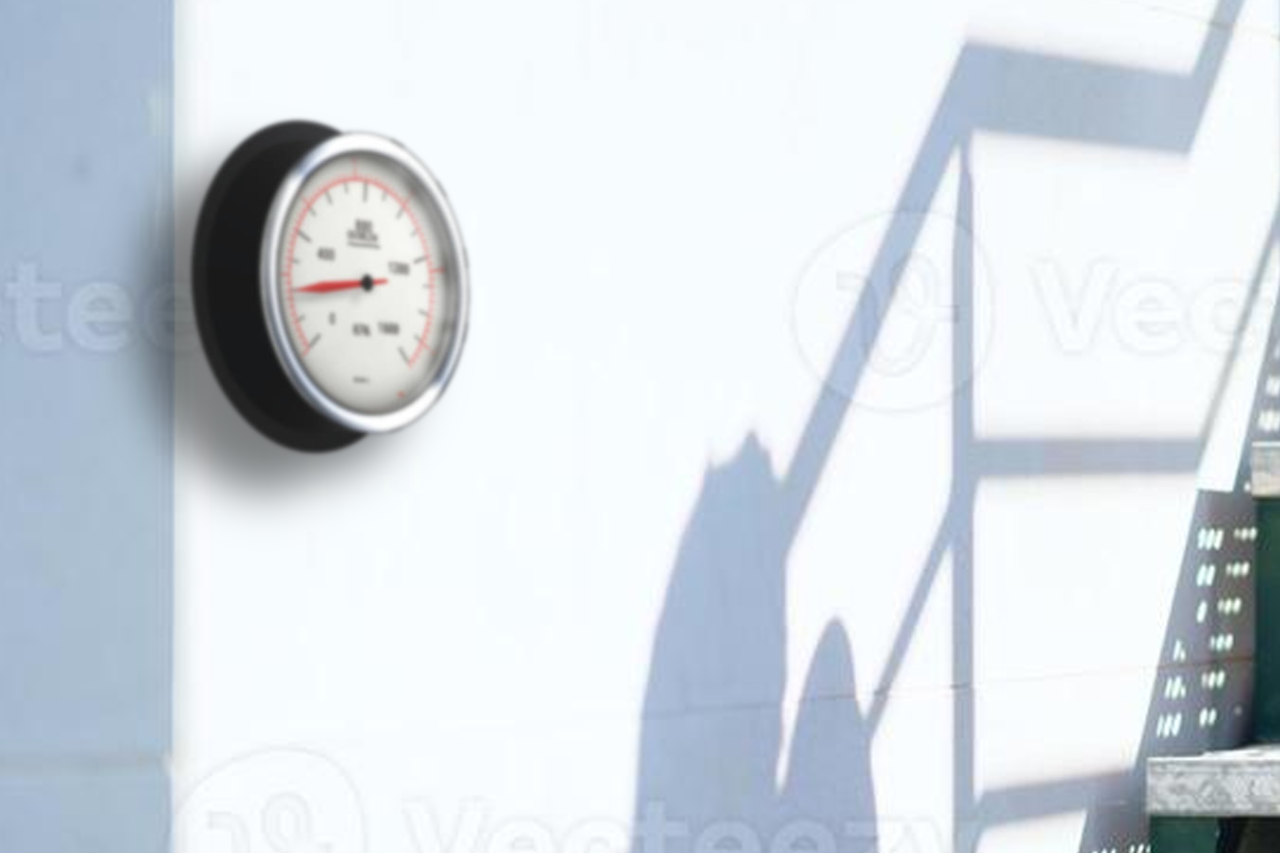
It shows value=200 unit=kPa
